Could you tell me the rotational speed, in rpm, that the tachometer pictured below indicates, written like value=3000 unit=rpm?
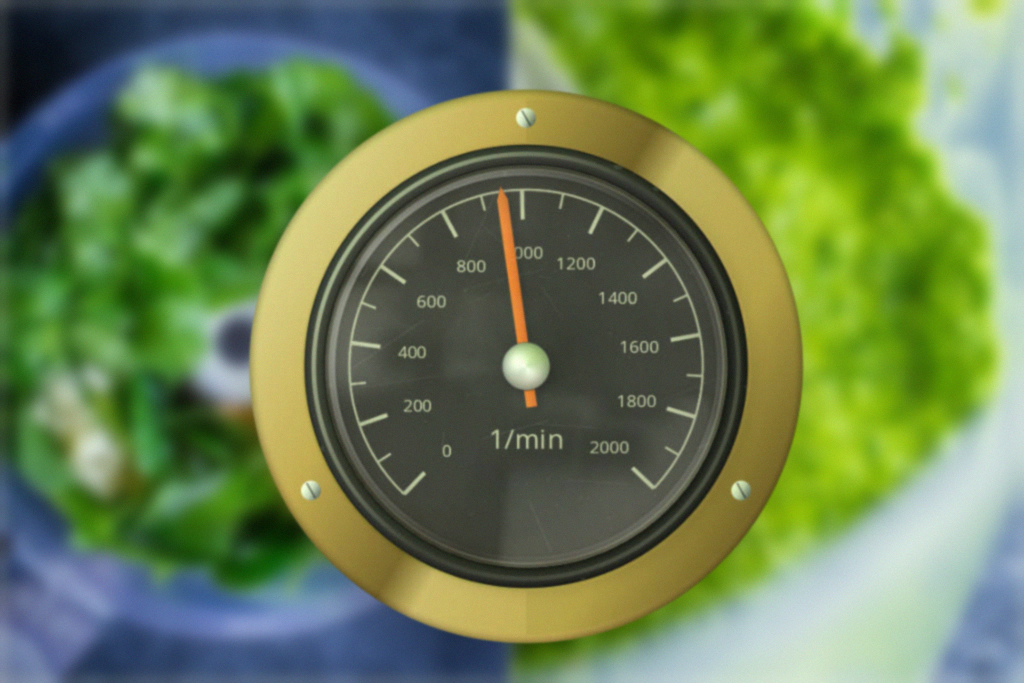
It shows value=950 unit=rpm
